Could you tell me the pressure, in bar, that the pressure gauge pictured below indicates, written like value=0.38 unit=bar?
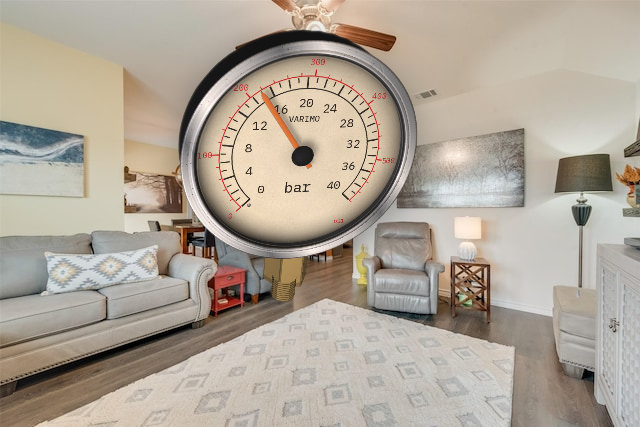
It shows value=15 unit=bar
